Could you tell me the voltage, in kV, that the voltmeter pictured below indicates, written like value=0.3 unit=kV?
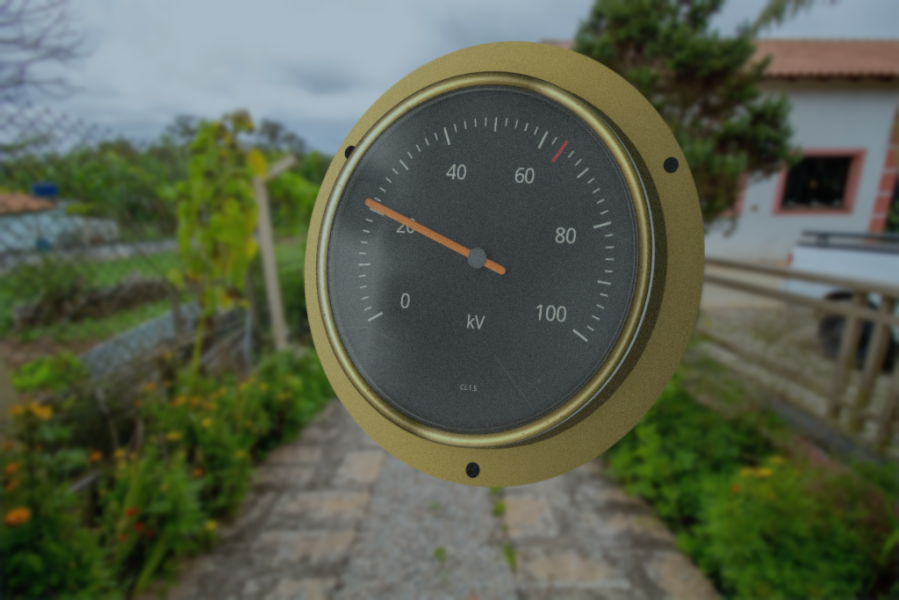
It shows value=21 unit=kV
